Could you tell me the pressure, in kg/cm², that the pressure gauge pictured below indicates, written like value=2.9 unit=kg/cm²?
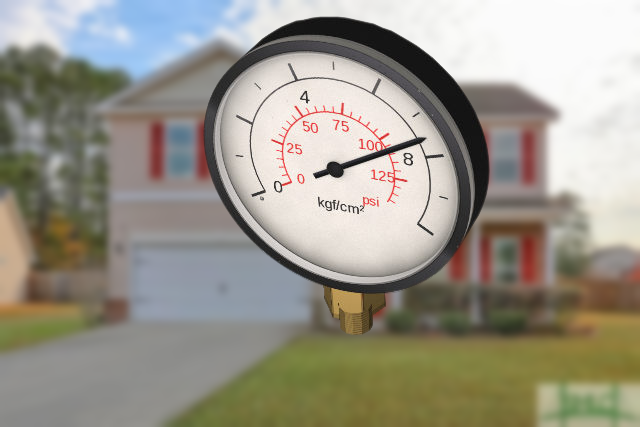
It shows value=7.5 unit=kg/cm²
